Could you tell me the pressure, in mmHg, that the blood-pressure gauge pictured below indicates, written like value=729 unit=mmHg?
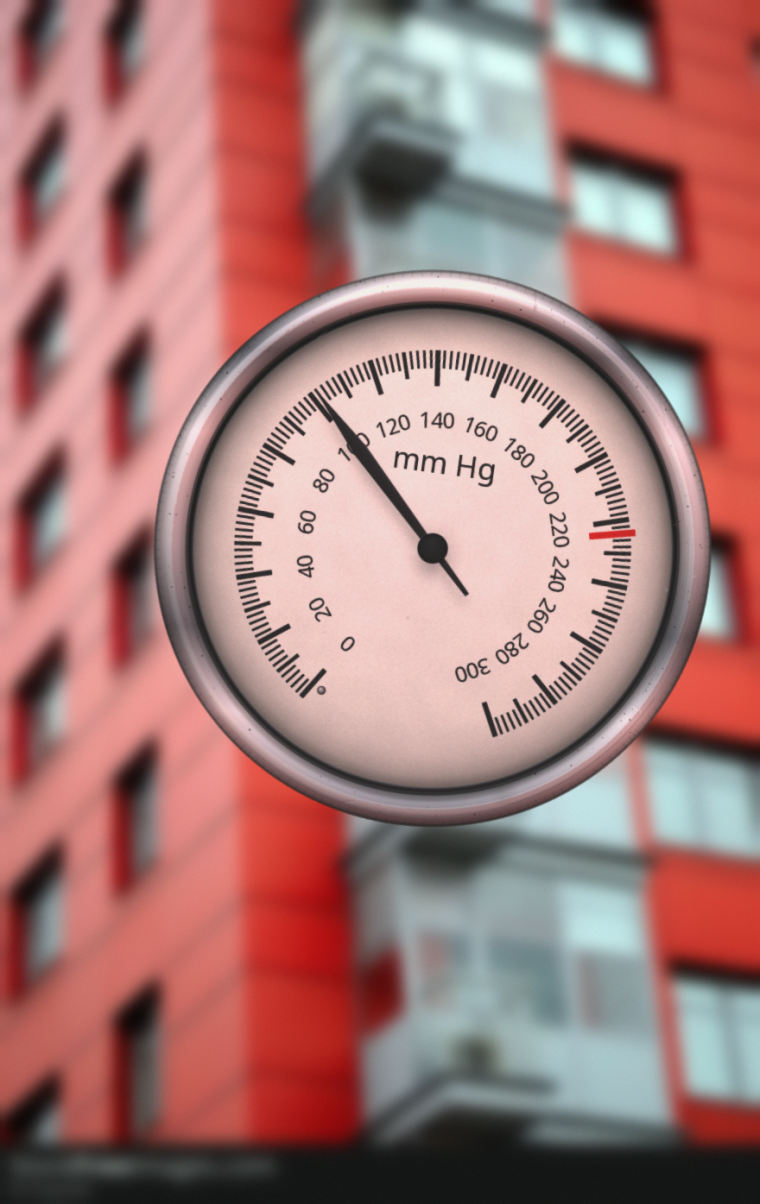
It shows value=102 unit=mmHg
